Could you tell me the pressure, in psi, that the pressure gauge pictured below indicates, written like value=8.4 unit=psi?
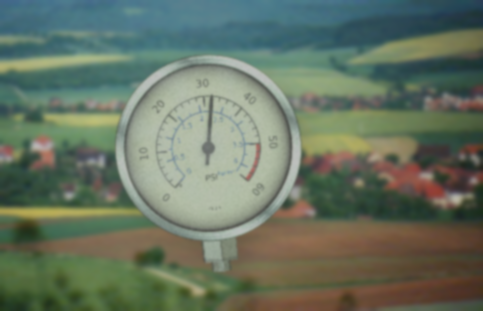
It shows value=32 unit=psi
